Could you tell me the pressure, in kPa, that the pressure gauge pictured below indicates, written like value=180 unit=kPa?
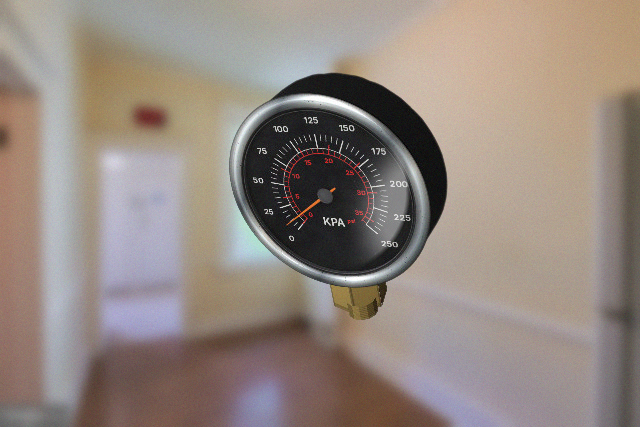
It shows value=10 unit=kPa
